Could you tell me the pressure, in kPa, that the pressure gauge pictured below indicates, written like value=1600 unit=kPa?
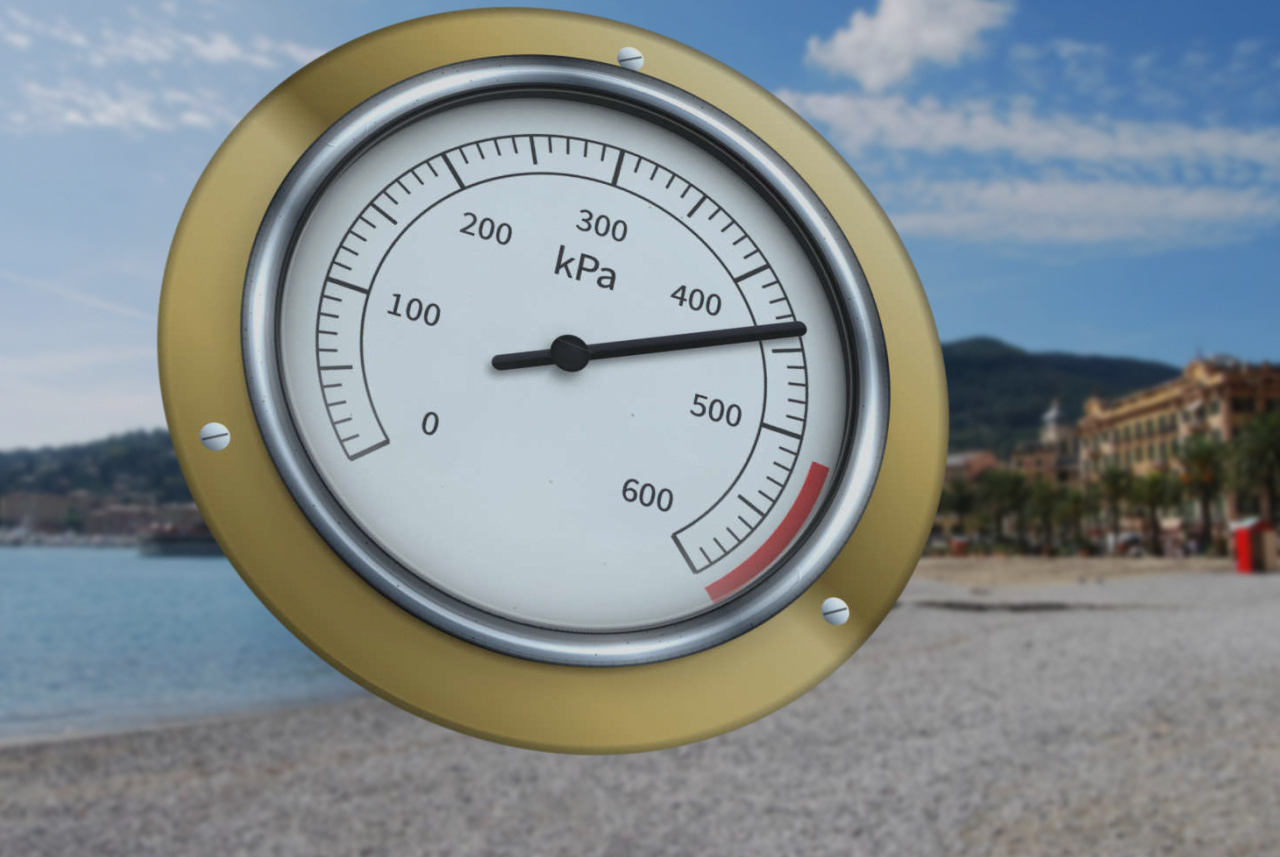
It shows value=440 unit=kPa
